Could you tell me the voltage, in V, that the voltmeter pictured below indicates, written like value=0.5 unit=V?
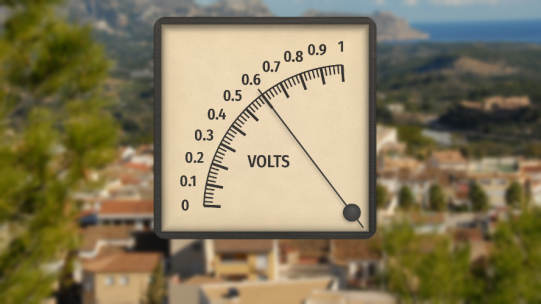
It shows value=0.6 unit=V
